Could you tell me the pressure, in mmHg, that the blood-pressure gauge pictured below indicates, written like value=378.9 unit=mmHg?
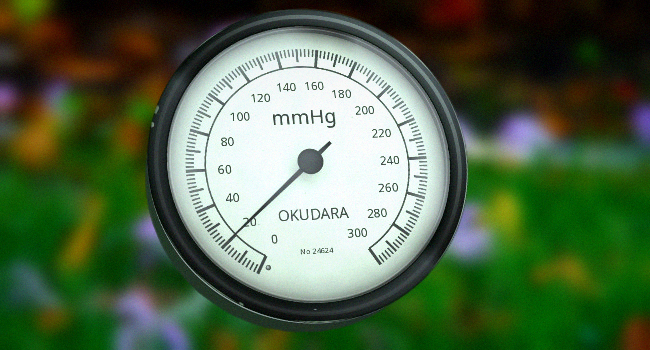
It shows value=20 unit=mmHg
